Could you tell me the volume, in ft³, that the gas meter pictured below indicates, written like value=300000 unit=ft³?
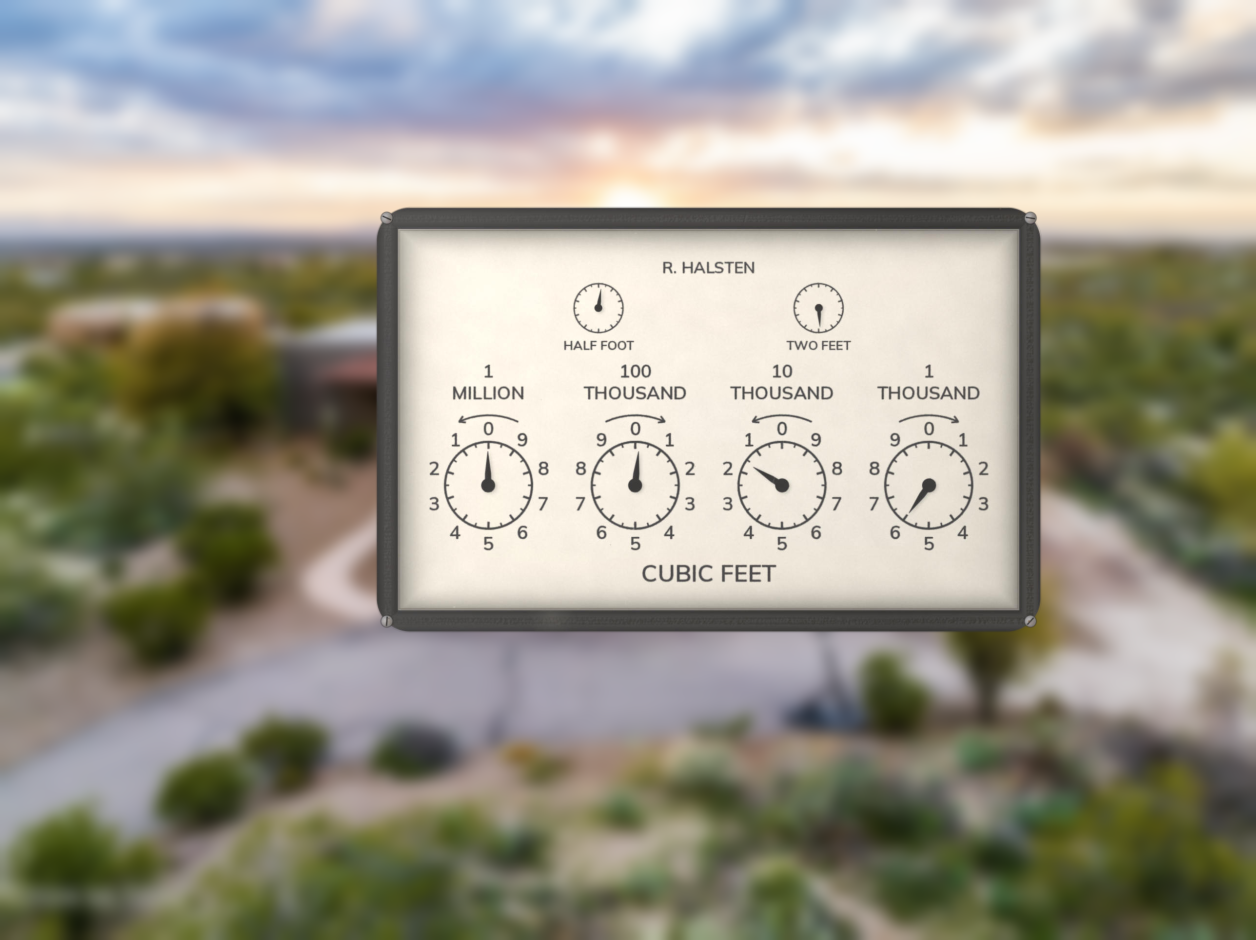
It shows value=1600 unit=ft³
